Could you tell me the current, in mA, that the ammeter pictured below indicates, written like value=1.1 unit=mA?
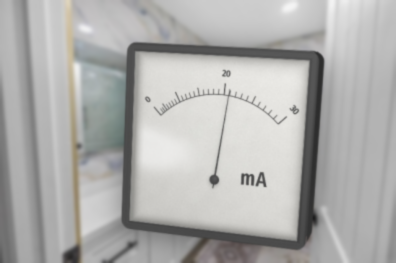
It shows value=21 unit=mA
